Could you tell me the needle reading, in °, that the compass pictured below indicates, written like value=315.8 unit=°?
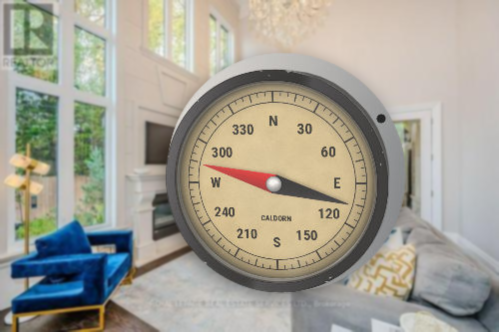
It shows value=285 unit=°
